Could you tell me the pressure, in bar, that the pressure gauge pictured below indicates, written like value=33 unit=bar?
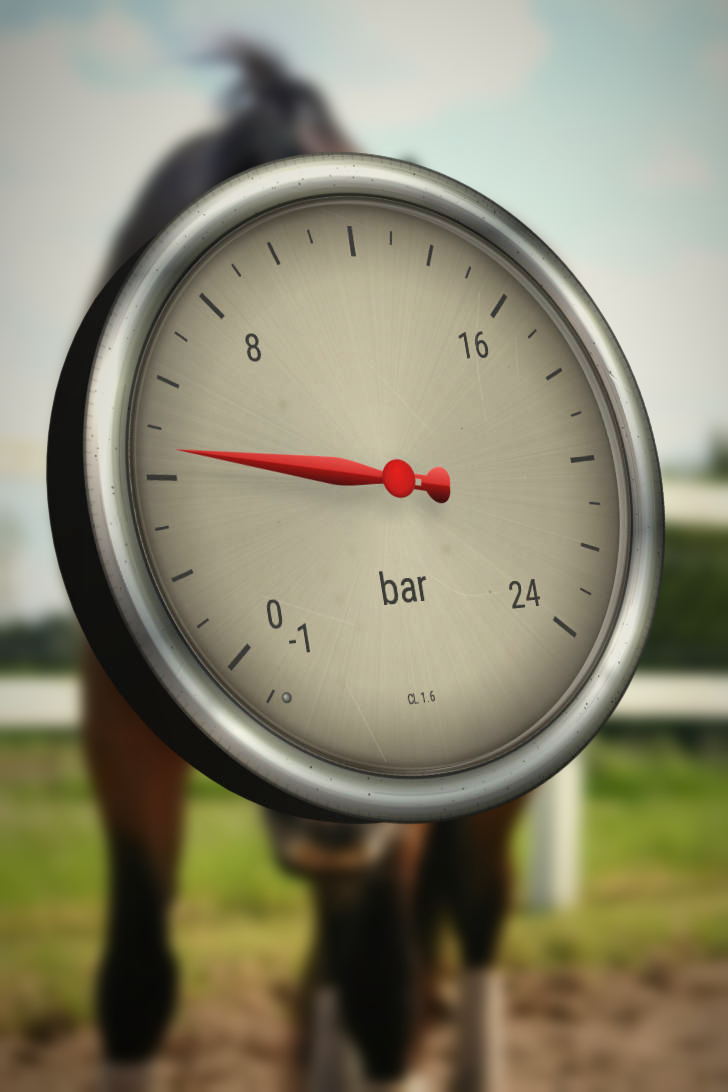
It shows value=4.5 unit=bar
